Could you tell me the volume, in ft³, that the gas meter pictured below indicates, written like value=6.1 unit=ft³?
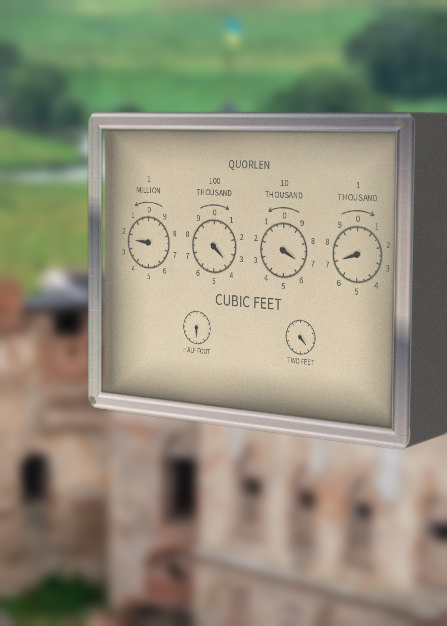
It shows value=236700 unit=ft³
